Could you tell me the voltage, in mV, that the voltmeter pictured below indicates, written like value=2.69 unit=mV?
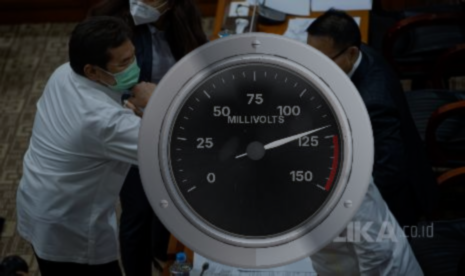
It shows value=120 unit=mV
